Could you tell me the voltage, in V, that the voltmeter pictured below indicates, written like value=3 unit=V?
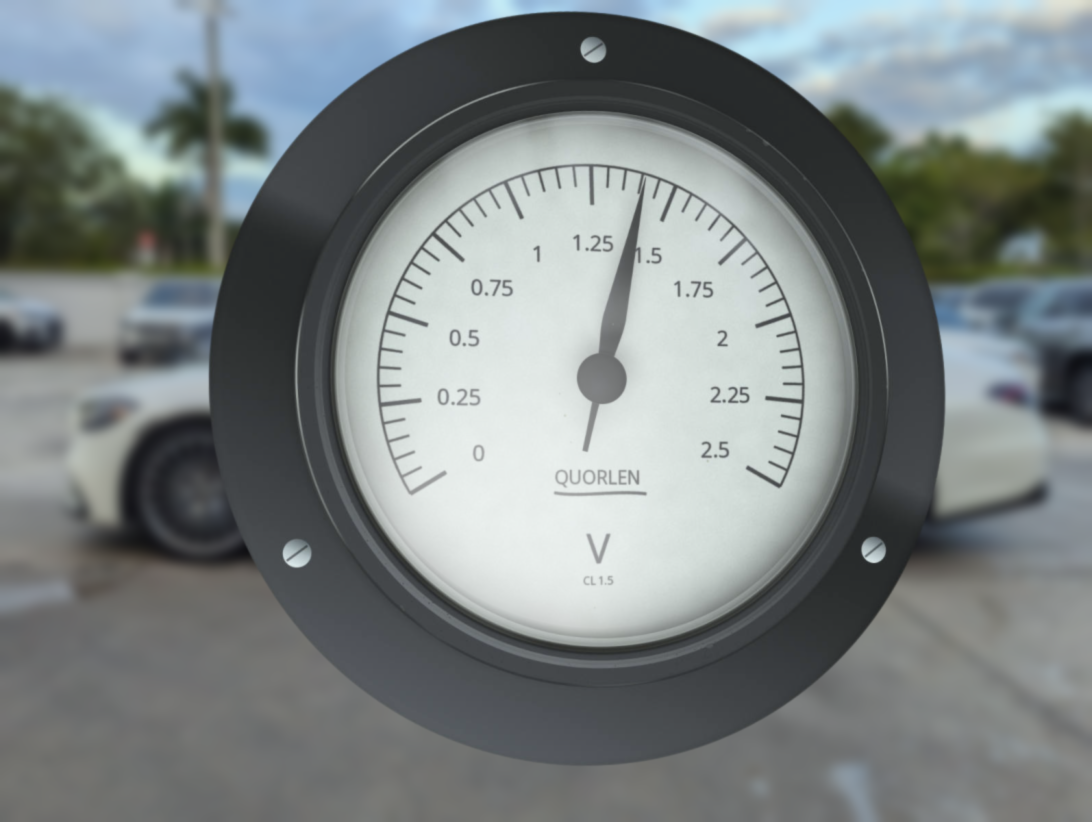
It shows value=1.4 unit=V
